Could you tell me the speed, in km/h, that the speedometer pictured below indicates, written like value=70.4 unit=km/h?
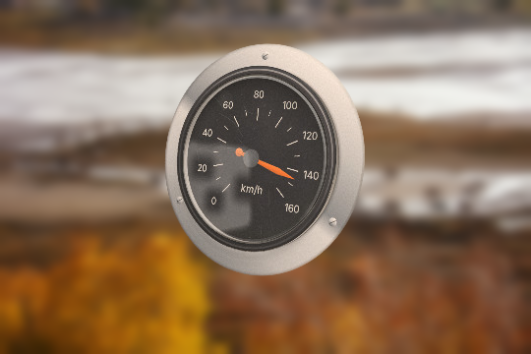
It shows value=145 unit=km/h
